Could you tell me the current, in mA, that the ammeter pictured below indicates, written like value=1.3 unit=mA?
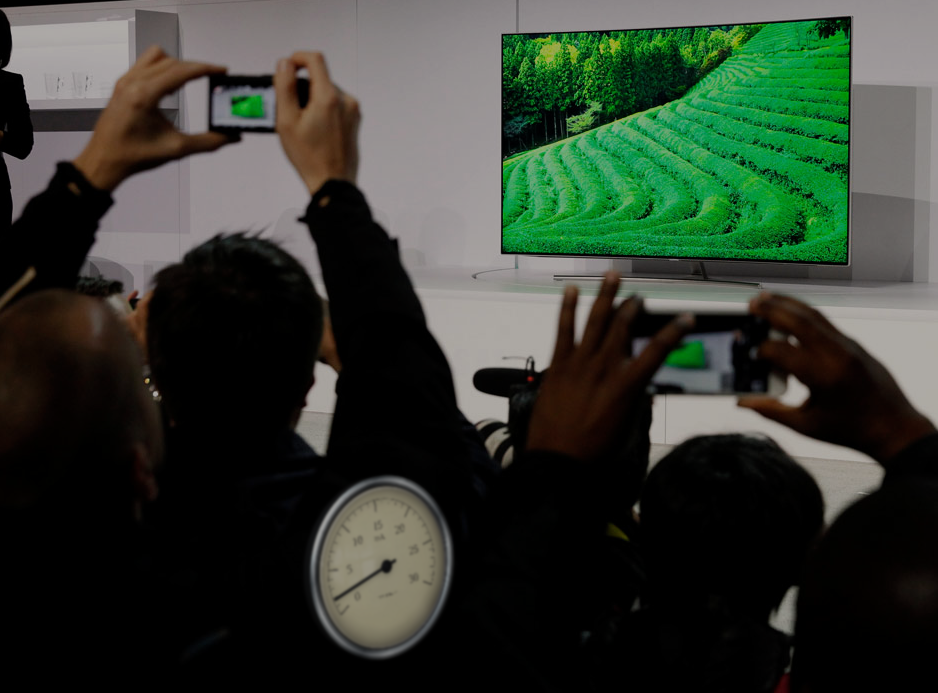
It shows value=2 unit=mA
